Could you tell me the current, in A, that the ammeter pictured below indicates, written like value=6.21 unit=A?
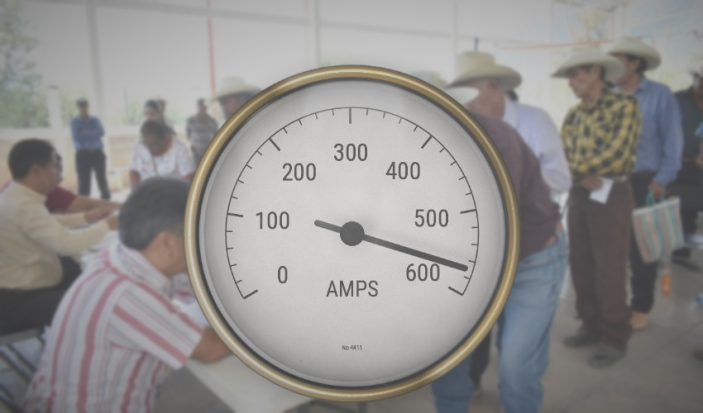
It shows value=570 unit=A
